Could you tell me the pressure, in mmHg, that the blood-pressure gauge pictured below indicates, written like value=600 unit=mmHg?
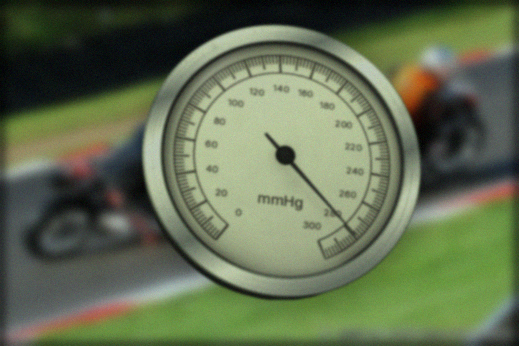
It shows value=280 unit=mmHg
